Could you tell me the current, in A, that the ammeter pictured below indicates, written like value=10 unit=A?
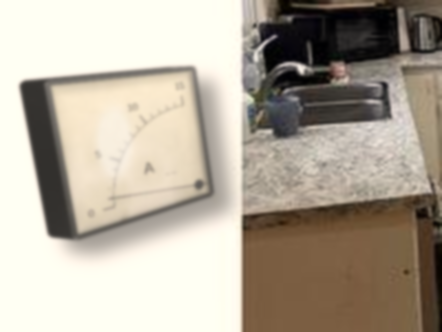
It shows value=1 unit=A
